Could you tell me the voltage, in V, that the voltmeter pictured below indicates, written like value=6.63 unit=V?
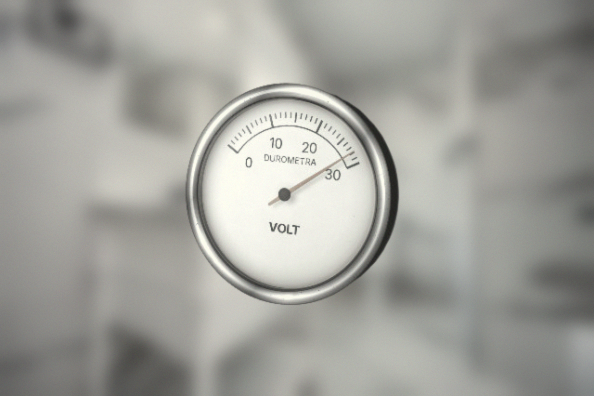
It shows value=28 unit=V
